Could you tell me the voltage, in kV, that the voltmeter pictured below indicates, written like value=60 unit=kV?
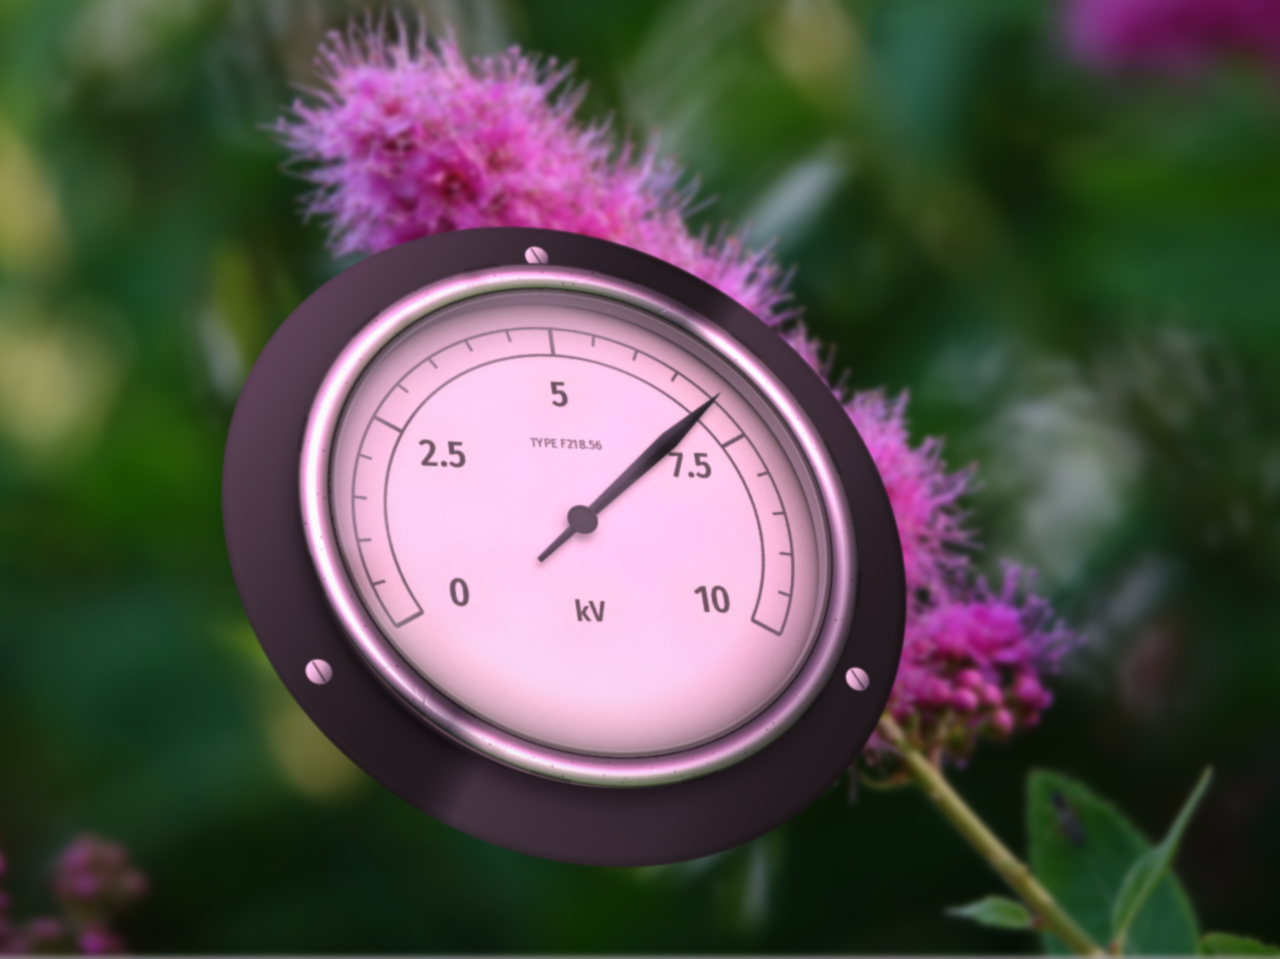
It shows value=7 unit=kV
